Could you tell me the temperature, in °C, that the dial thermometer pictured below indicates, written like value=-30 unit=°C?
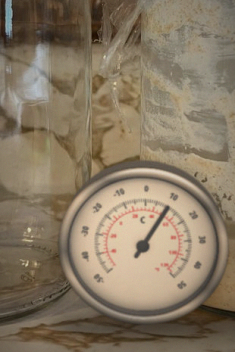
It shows value=10 unit=°C
